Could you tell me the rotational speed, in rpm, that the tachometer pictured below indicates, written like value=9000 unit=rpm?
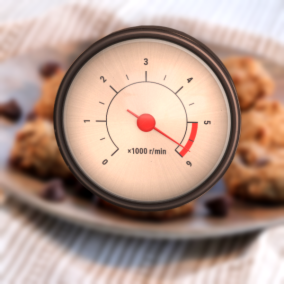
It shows value=5750 unit=rpm
